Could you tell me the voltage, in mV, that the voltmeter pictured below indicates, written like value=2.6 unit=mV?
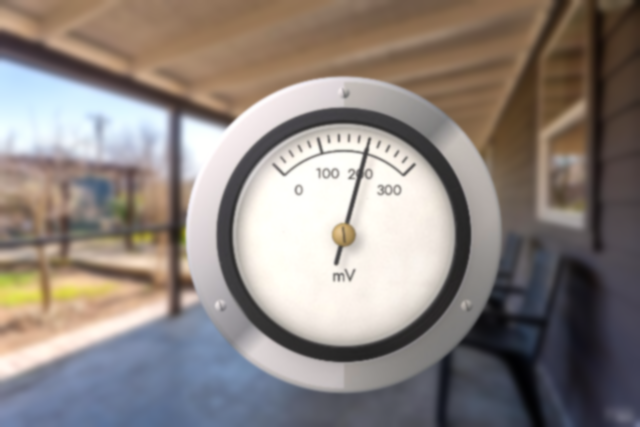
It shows value=200 unit=mV
